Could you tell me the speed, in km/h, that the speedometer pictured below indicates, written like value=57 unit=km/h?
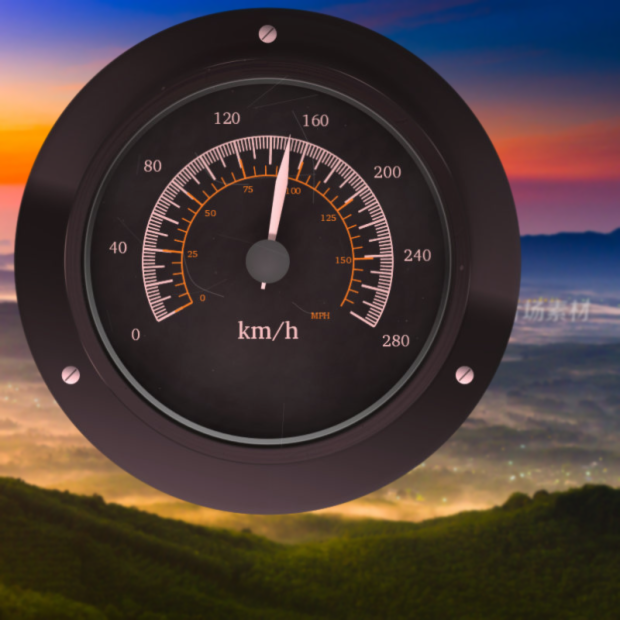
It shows value=150 unit=km/h
